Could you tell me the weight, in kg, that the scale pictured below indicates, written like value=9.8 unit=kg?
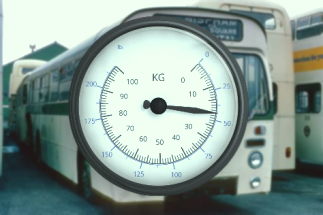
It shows value=20 unit=kg
